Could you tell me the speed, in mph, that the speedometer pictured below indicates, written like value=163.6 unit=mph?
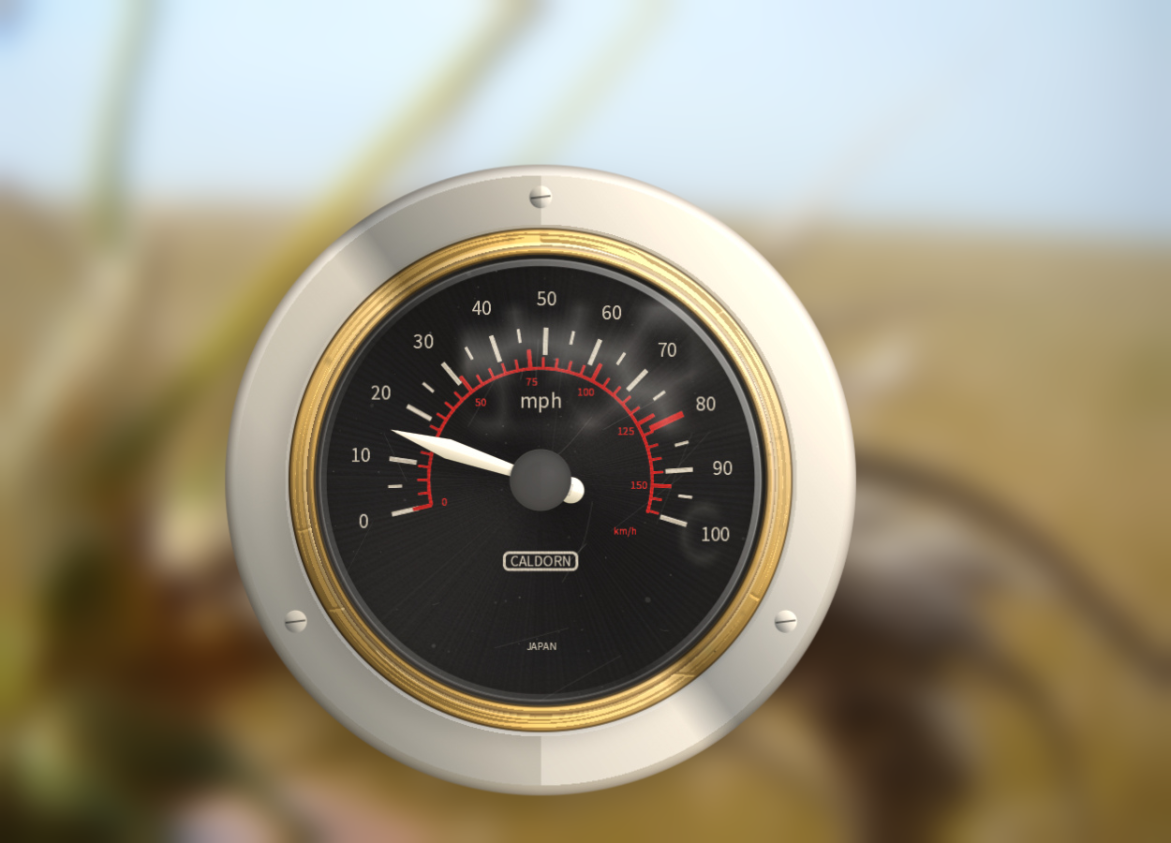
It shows value=15 unit=mph
